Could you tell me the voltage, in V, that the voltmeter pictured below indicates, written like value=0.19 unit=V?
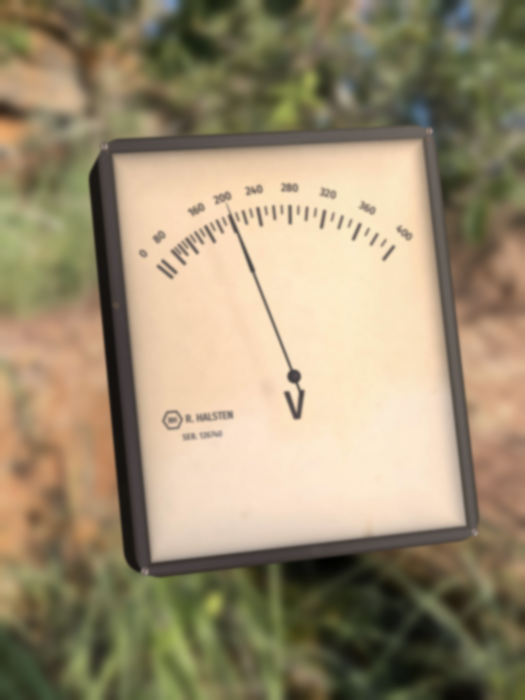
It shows value=200 unit=V
